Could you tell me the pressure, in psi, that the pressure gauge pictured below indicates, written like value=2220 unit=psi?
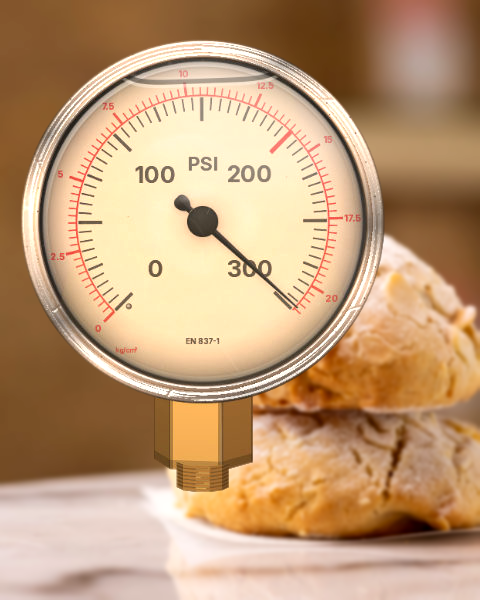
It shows value=297.5 unit=psi
